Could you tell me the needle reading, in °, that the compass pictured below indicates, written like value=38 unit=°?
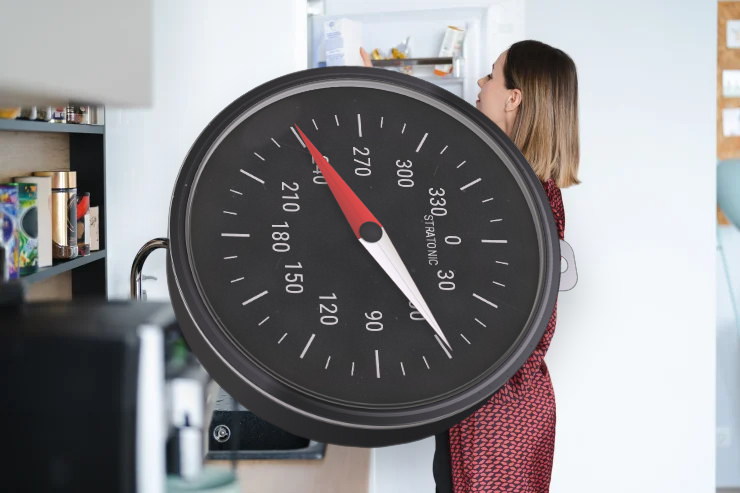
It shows value=240 unit=°
